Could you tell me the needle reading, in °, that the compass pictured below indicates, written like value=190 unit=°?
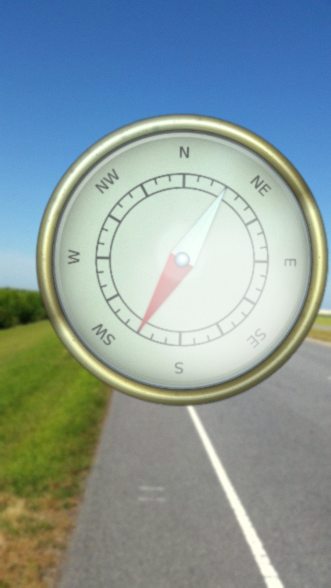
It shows value=210 unit=°
